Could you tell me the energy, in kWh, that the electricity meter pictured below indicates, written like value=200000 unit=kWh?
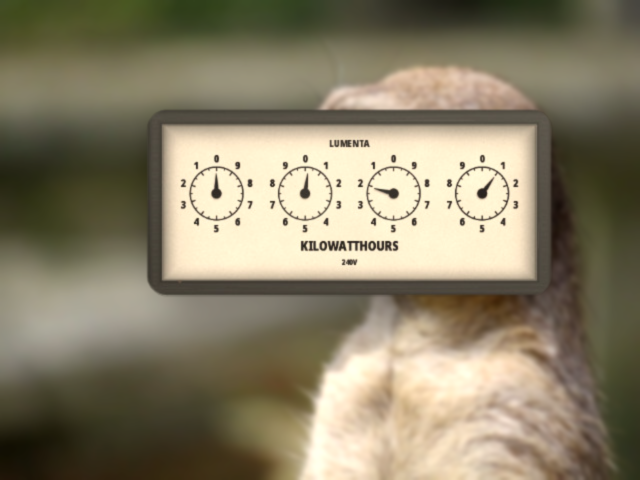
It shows value=21 unit=kWh
